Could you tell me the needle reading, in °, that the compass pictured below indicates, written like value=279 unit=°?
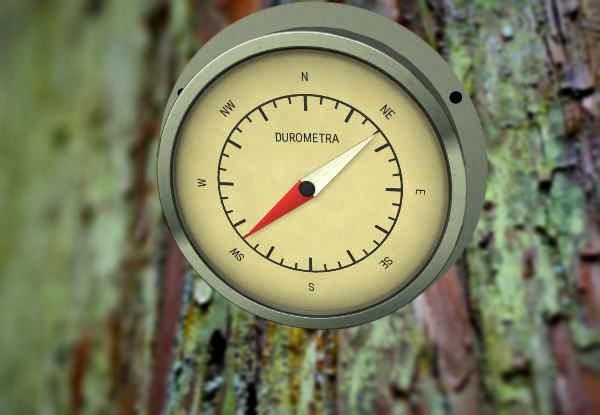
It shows value=230 unit=°
